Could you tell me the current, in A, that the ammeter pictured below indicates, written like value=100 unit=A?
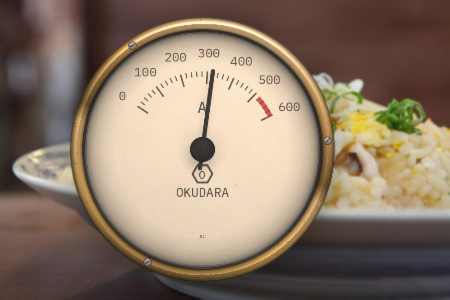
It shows value=320 unit=A
